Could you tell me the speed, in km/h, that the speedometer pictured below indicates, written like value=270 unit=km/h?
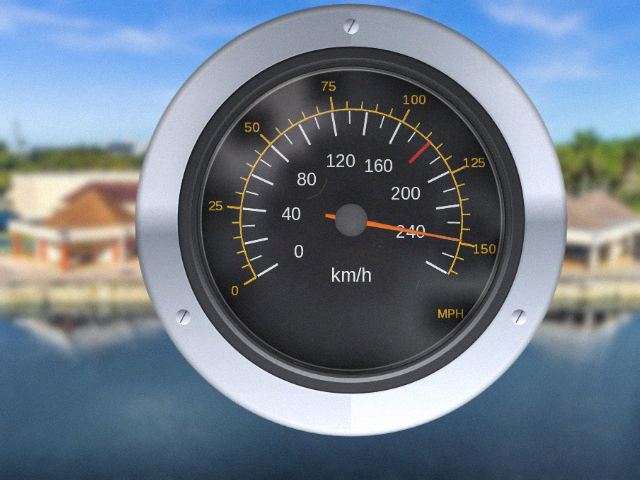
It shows value=240 unit=km/h
